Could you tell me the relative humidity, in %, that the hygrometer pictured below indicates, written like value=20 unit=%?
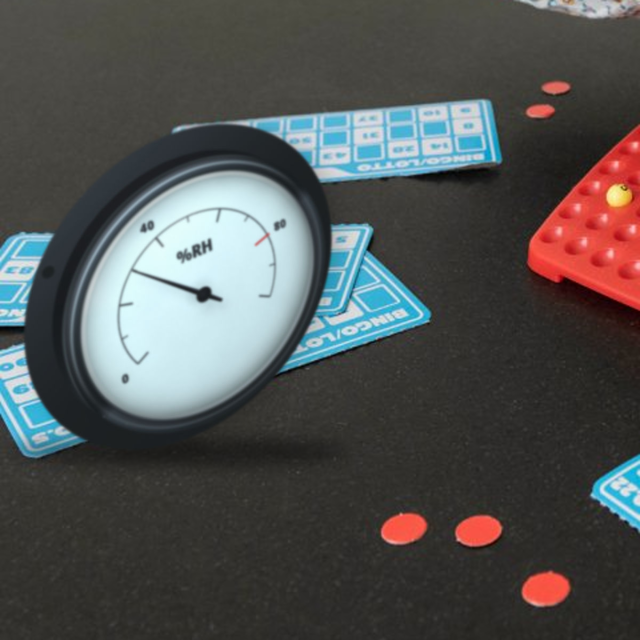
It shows value=30 unit=%
